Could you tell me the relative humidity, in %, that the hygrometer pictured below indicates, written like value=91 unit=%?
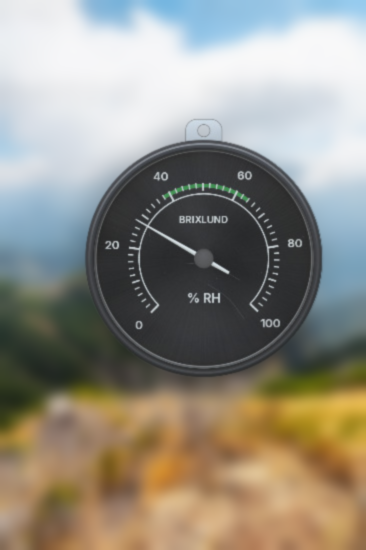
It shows value=28 unit=%
